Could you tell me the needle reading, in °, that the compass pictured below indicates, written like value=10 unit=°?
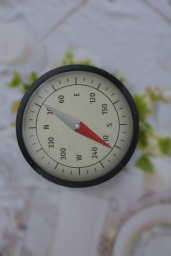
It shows value=215 unit=°
